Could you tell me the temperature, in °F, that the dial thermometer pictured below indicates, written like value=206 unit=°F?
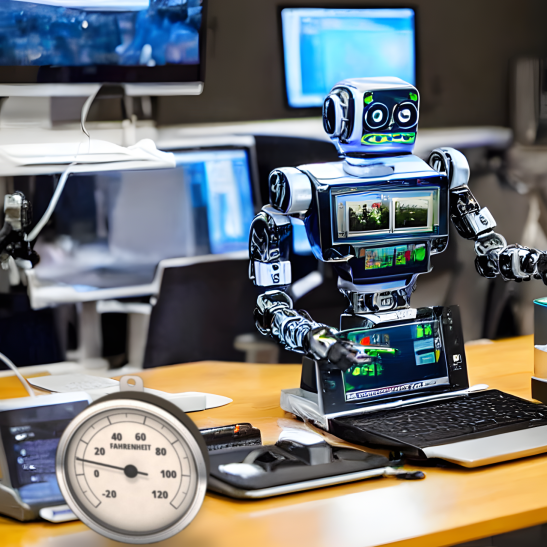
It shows value=10 unit=°F
